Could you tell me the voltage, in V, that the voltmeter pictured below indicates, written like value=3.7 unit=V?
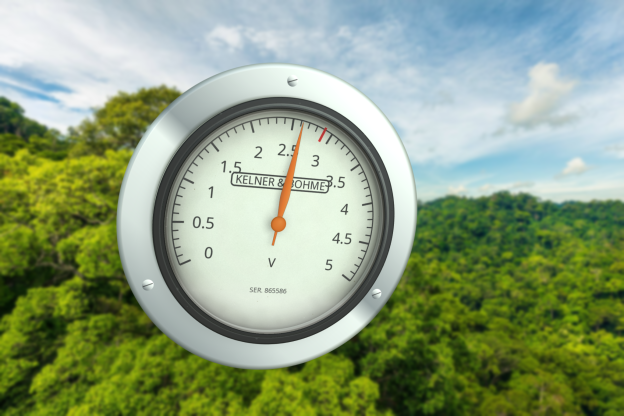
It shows value=2.6 unit=V
